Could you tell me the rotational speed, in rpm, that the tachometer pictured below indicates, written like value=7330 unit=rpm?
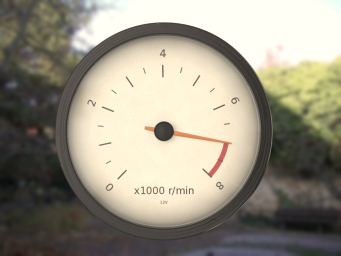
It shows value=7000 unit=rpm
